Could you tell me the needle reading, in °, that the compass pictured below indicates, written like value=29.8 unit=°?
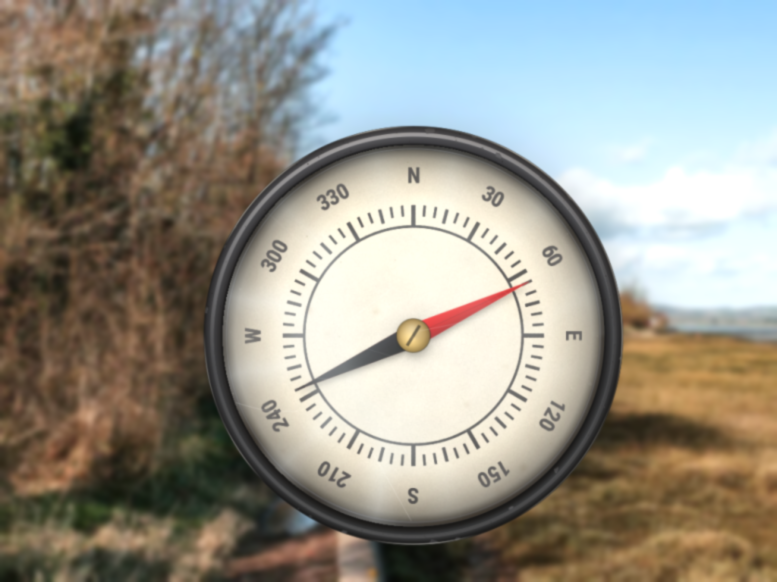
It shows value=65 unit=°
